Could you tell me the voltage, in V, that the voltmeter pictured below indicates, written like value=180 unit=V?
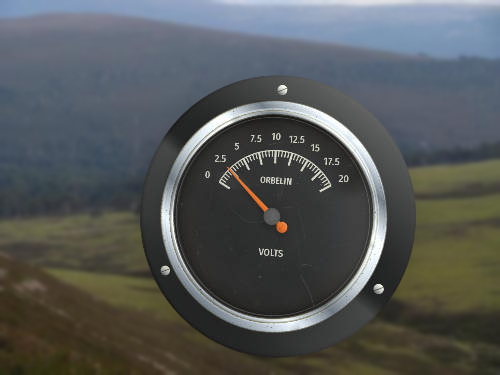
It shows value=2.5 unit=V
